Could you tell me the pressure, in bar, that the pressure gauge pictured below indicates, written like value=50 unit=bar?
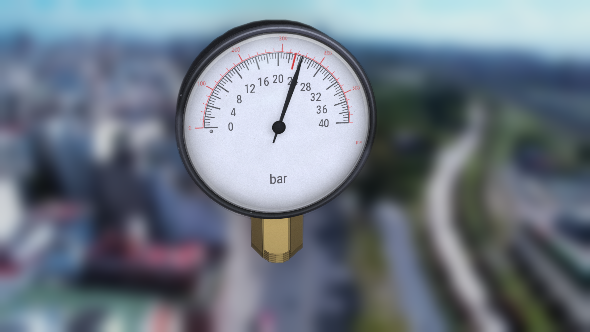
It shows value=24 unit=bar
